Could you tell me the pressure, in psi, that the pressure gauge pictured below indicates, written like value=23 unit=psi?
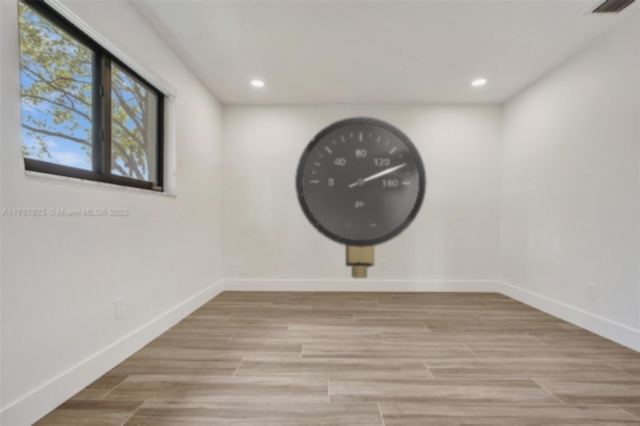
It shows value=140 unit=psi
